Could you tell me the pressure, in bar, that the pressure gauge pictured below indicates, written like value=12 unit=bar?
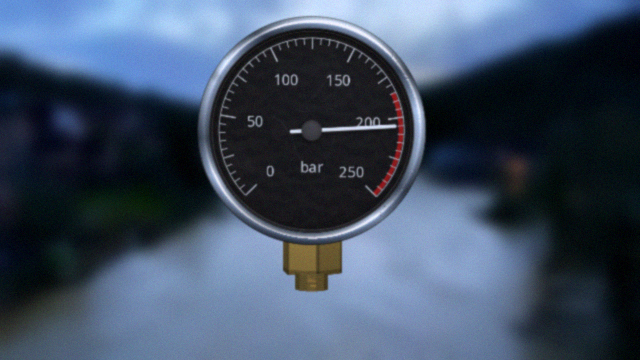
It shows value=205 unit=bar
